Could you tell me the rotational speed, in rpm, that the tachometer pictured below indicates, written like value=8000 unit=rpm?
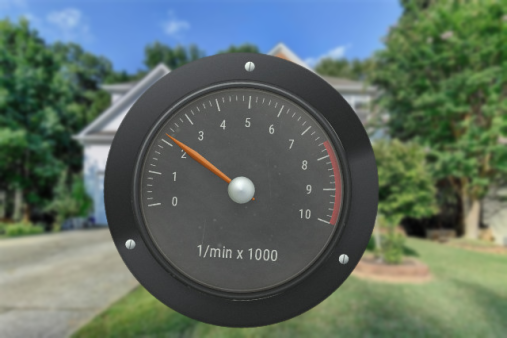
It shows value=2200 unit=rpm
